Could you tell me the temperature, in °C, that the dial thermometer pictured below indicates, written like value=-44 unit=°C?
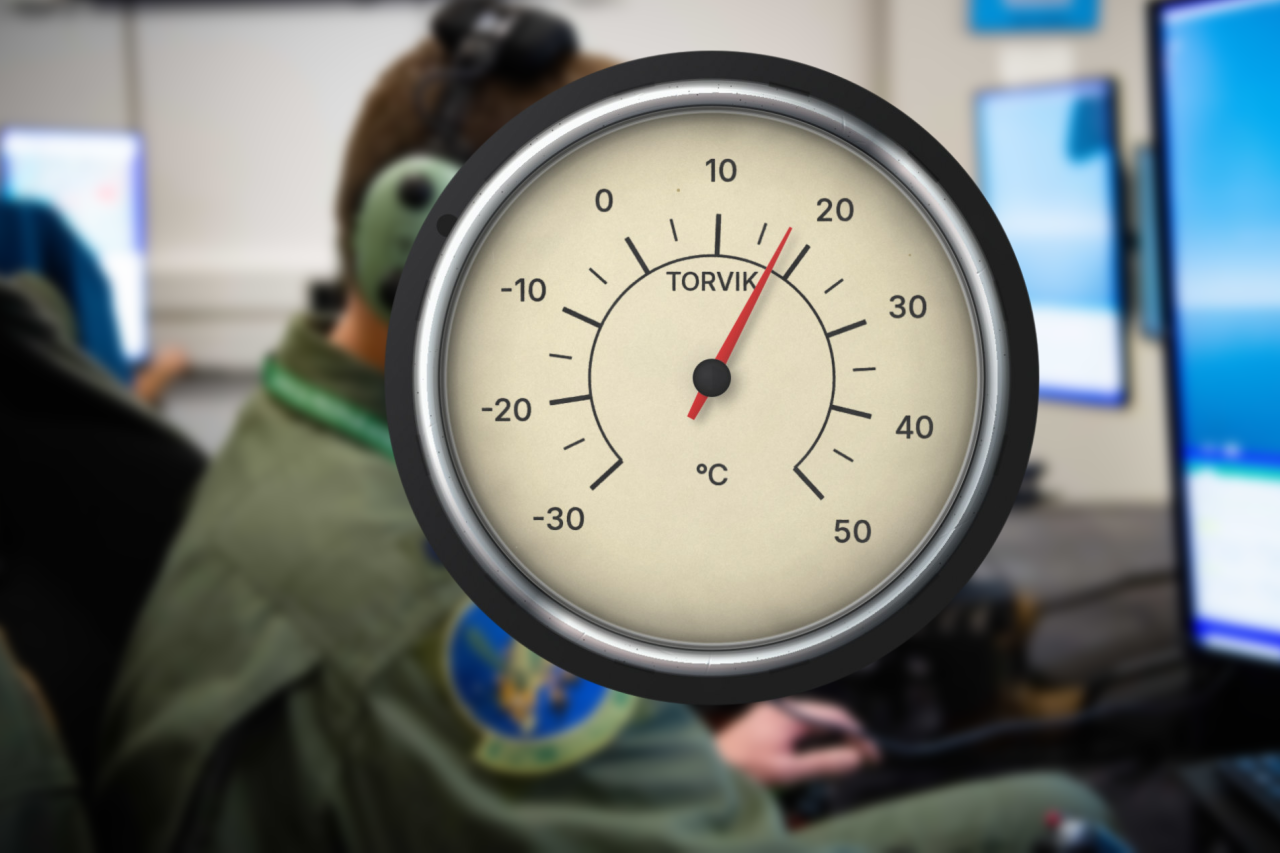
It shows value=17.5 unit=°C
